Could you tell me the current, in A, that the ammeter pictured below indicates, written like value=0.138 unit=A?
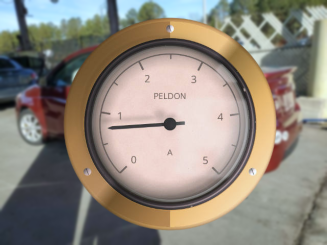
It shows value=0.75 unit=A
